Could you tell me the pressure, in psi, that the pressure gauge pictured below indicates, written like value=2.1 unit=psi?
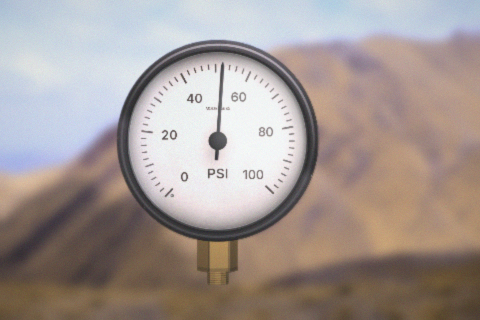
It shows value=52 unit=psi
